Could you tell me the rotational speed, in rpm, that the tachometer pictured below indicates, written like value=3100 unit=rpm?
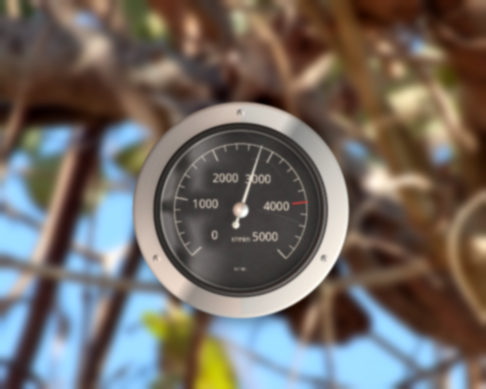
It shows value=2800 unit=rpm
